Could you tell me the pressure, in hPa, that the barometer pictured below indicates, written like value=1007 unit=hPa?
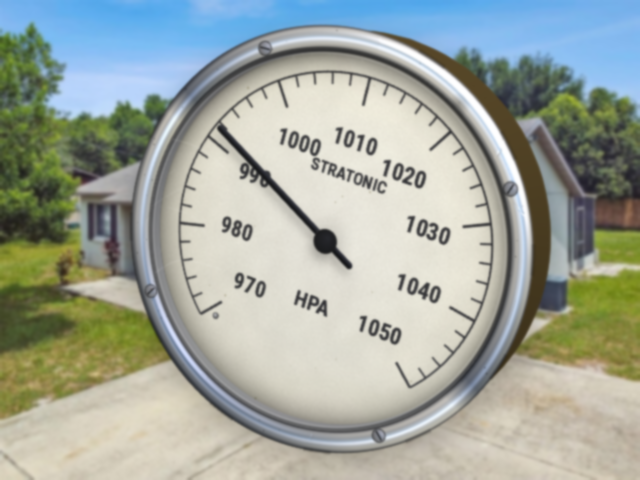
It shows value=992 unit=hPa
